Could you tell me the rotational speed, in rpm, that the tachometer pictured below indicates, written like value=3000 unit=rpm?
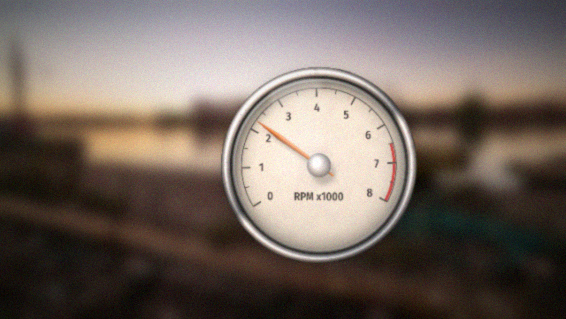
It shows value=2250 unit=rpm
